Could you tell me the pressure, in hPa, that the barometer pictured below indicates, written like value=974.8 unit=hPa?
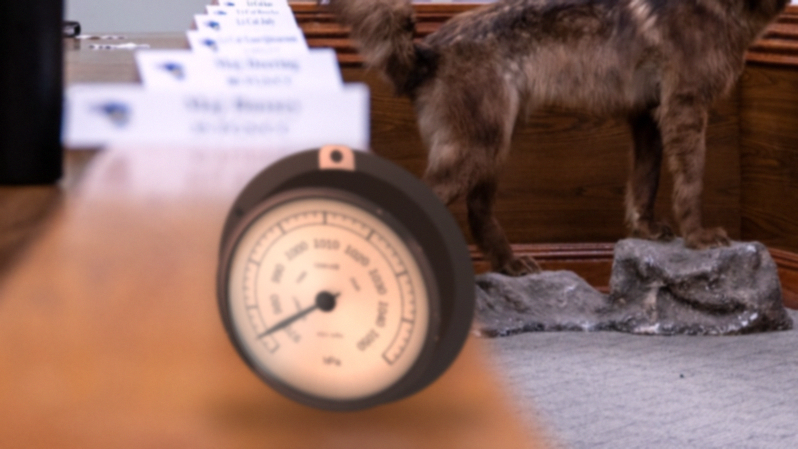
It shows value=974 unit=hPa
